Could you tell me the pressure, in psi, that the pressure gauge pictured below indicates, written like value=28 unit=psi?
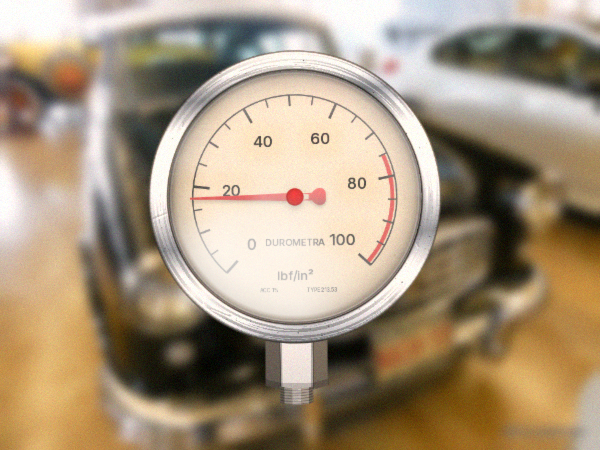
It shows value=17.5 unit=psi
